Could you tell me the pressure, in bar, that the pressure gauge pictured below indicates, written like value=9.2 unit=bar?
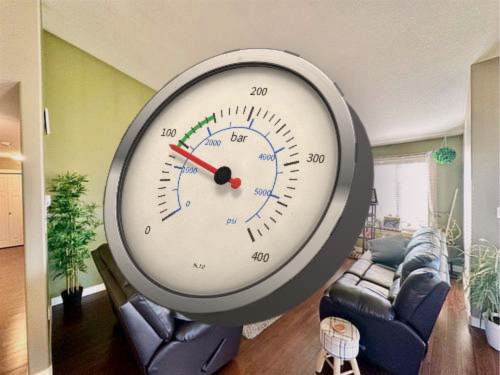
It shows value=90 unit=bar
